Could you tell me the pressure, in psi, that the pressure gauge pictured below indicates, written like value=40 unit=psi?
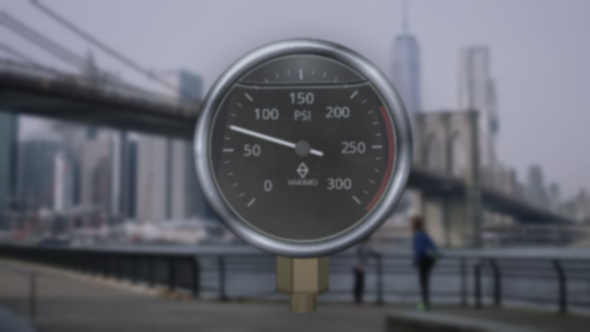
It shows value=70 unit=psi
